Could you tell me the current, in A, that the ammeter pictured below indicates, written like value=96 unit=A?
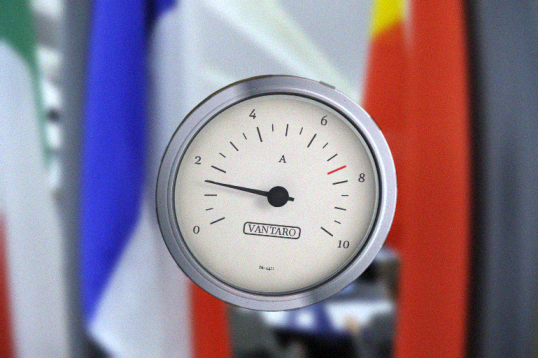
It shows value=1.5 unit=A
